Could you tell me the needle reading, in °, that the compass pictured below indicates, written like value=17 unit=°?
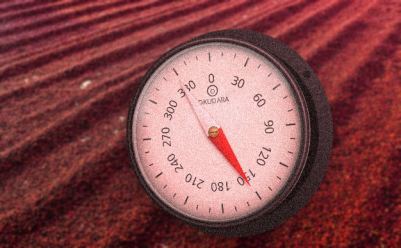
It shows value=150 unit=°
